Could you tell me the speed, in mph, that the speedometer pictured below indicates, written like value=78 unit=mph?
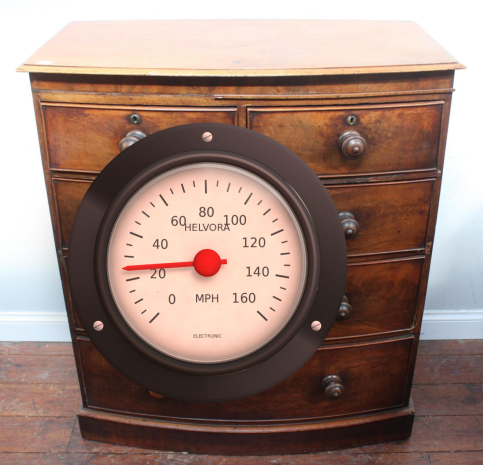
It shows value=25 unit=mph
